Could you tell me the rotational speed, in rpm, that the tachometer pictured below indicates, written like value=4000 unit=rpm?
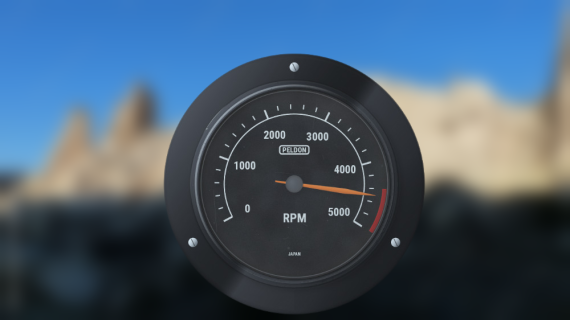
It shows value=4500 unit=rpm
